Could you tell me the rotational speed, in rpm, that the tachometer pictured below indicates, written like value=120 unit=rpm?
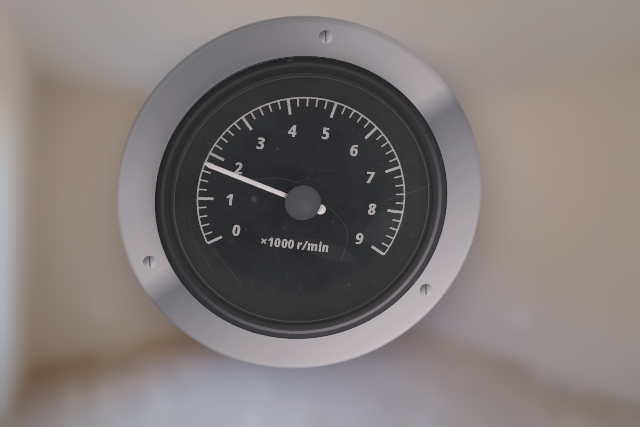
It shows value=1800 unit=rpm
